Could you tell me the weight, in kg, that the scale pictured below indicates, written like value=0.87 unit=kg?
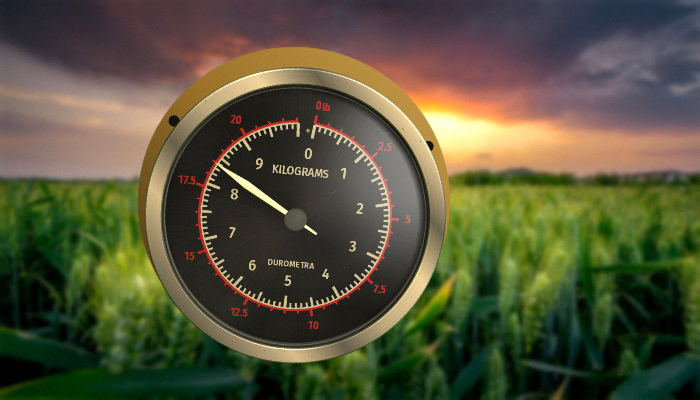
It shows value=8.4 unit=kg
